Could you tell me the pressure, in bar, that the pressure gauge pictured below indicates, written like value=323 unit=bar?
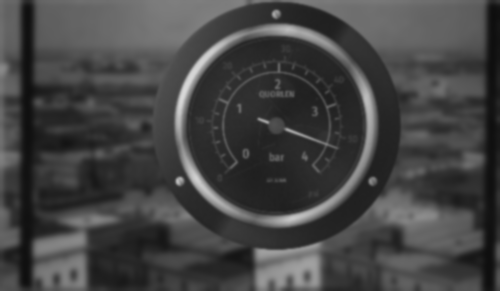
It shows value=3.6 unit=bar
